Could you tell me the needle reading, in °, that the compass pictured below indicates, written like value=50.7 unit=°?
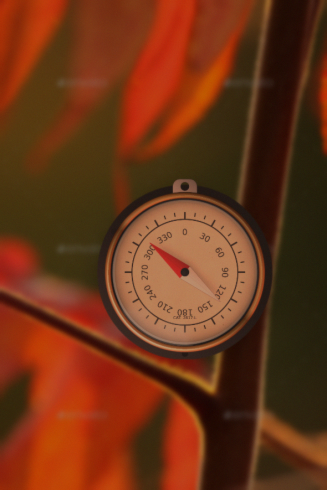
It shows value=310 unit=°
